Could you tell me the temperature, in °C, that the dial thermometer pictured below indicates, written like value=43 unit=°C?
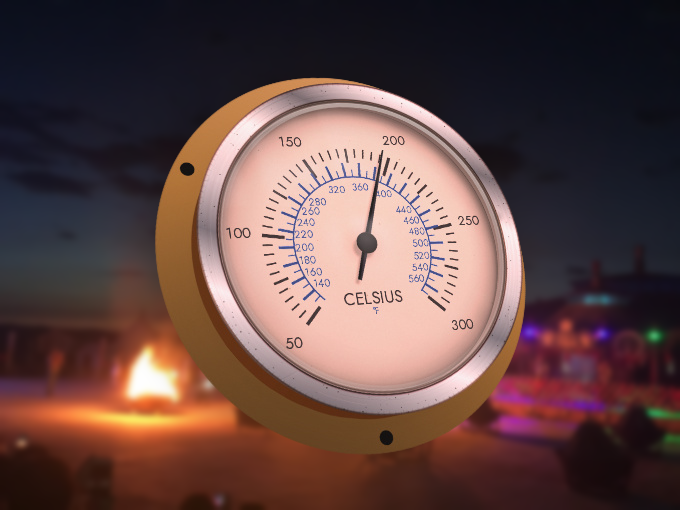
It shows value=195 unit=°C
